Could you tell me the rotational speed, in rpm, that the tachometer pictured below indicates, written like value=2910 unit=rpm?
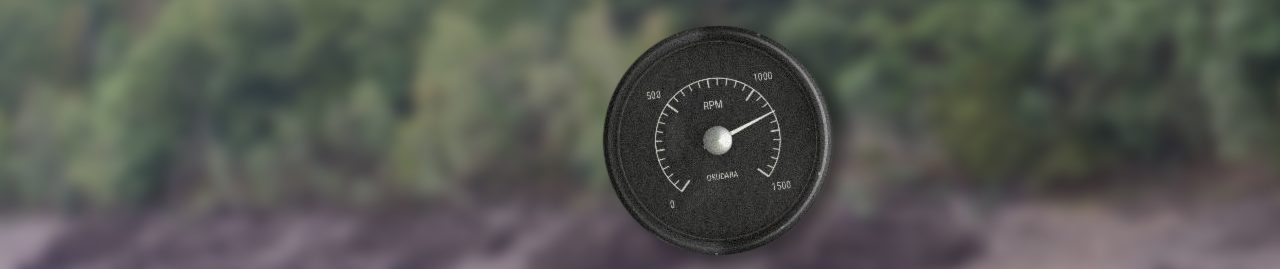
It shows value=1150 unit=rpm
